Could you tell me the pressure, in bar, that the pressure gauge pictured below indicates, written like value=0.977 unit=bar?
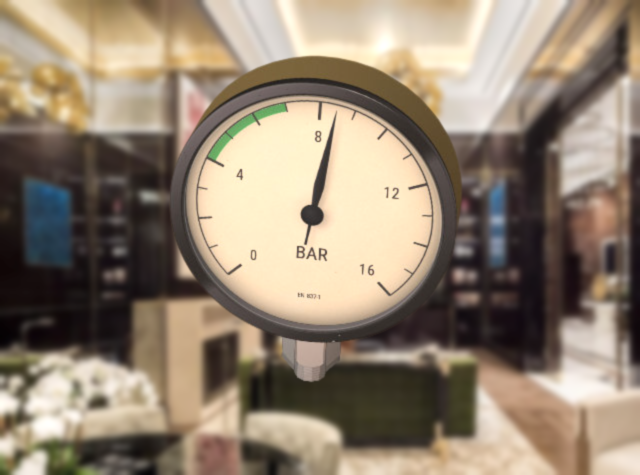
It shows value=8.5 unit=bar
